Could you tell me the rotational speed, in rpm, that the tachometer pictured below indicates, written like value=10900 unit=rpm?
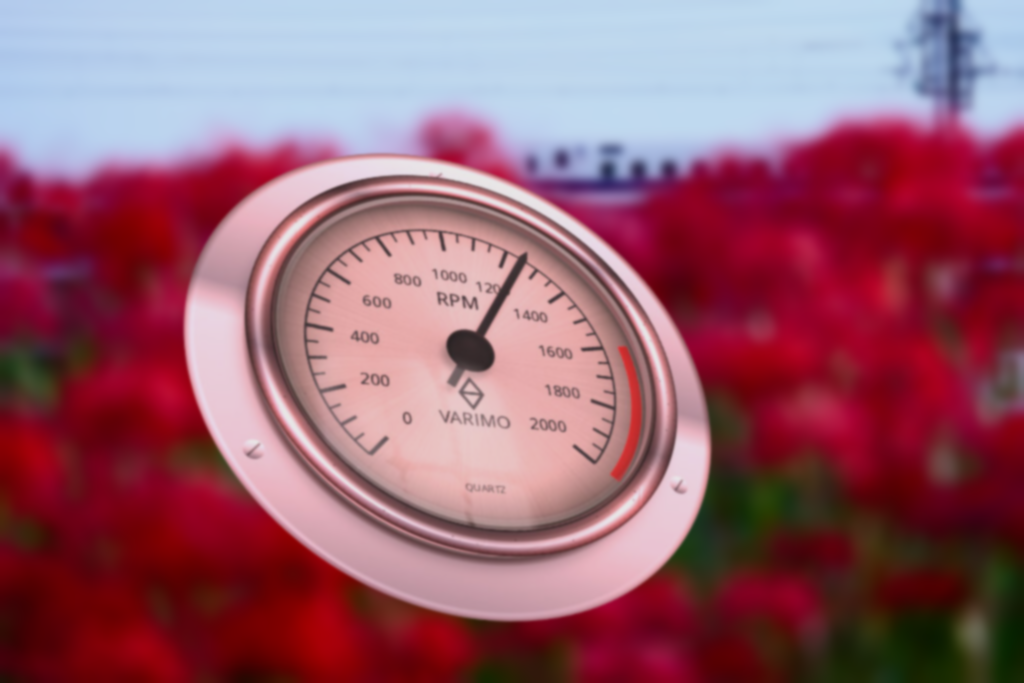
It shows value=1250 unit=rpm
